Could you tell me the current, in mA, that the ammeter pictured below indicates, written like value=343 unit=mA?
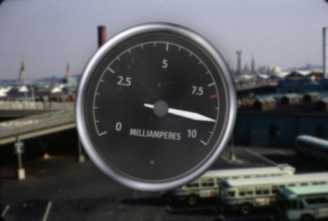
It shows value=9 unit=mA
